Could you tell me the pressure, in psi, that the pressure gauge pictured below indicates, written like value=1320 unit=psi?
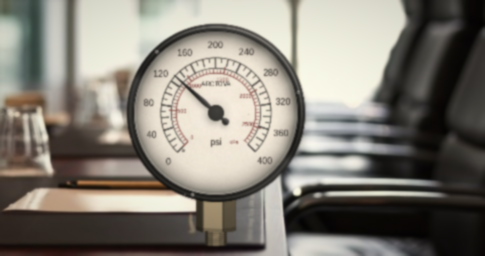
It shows value=130 unit=psi
